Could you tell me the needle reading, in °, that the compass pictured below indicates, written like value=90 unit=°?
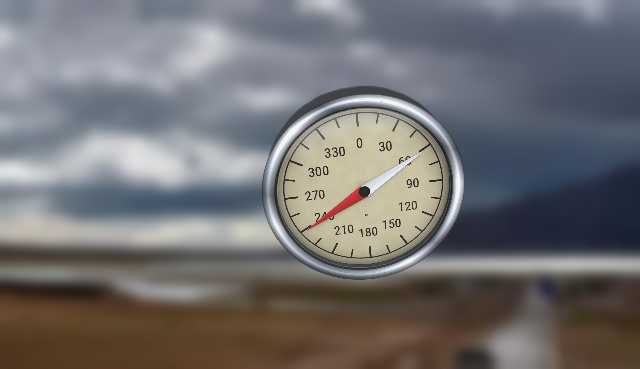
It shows value=240 unit=°
